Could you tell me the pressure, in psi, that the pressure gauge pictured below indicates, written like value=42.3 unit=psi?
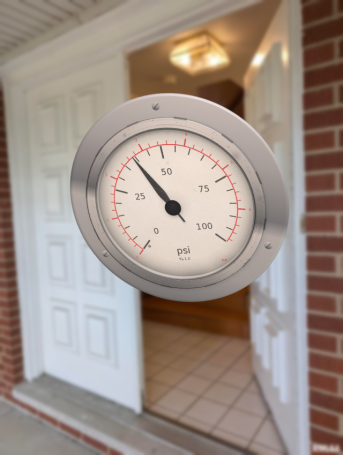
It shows value=40 unit=psi
